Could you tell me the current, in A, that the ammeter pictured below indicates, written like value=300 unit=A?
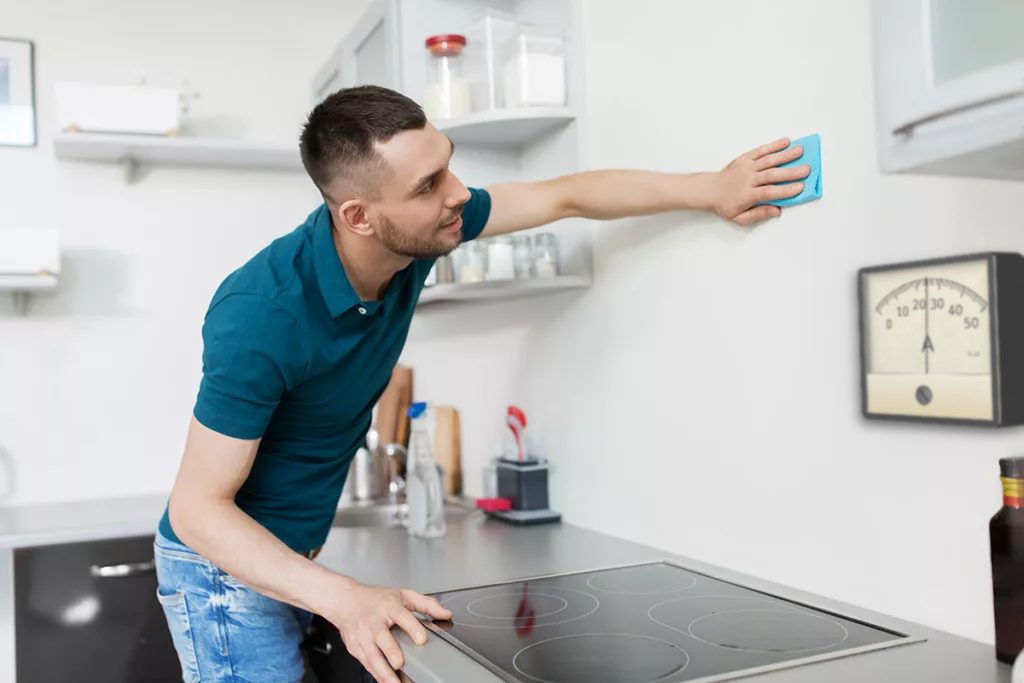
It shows value=25 unit=A
